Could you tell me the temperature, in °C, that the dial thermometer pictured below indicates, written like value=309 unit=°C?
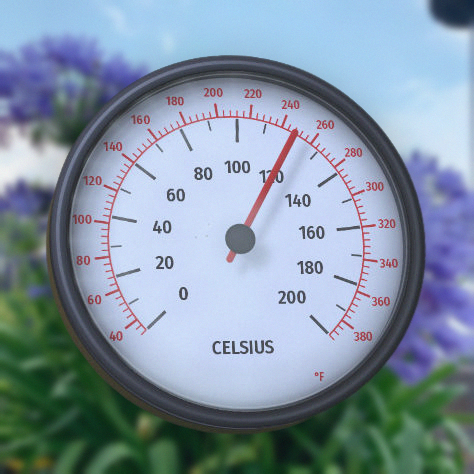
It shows value=120 unit=°C
